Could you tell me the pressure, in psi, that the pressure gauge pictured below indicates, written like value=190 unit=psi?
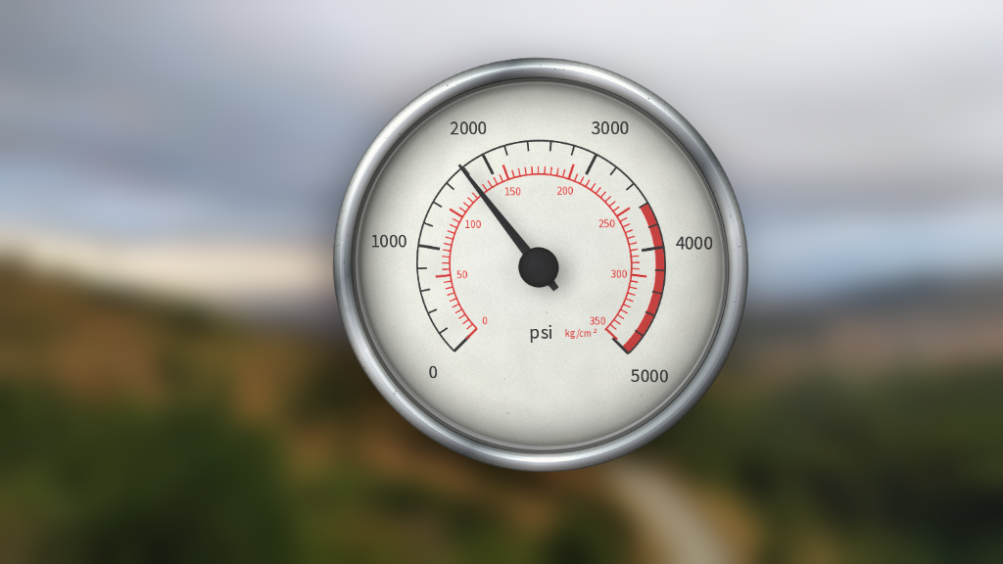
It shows value=1800 unit=psi
